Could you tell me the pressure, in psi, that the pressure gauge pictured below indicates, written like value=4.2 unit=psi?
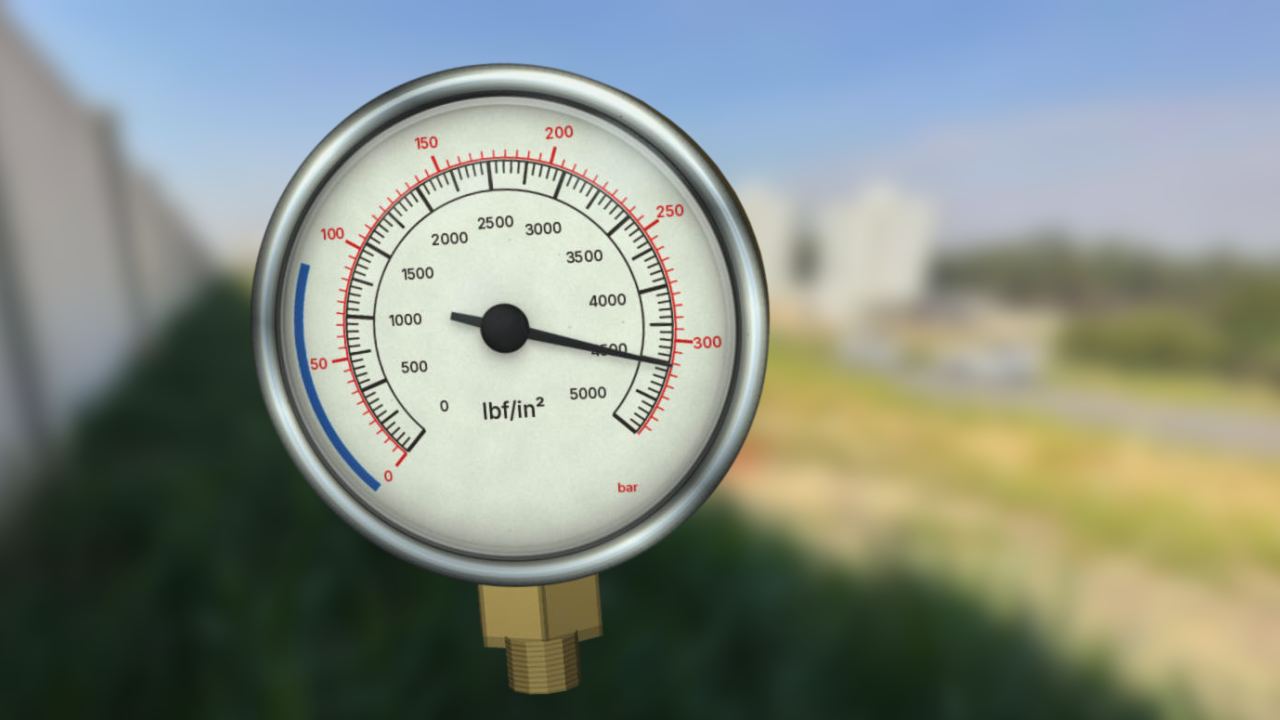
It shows value=4500 unit=psi
